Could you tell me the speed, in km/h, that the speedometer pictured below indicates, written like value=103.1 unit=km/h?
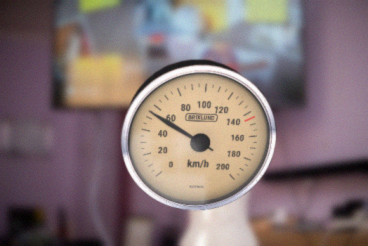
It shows value=55 unit=km/h
